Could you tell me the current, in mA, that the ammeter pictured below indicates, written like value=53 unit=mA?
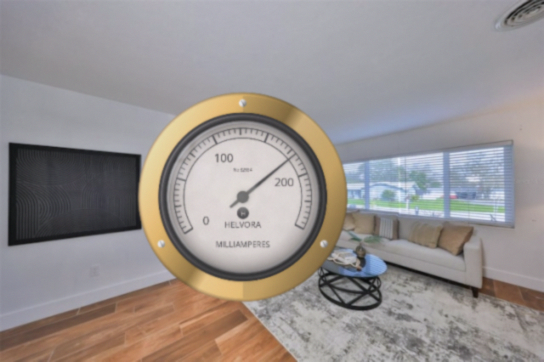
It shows value=180 unit=mA
